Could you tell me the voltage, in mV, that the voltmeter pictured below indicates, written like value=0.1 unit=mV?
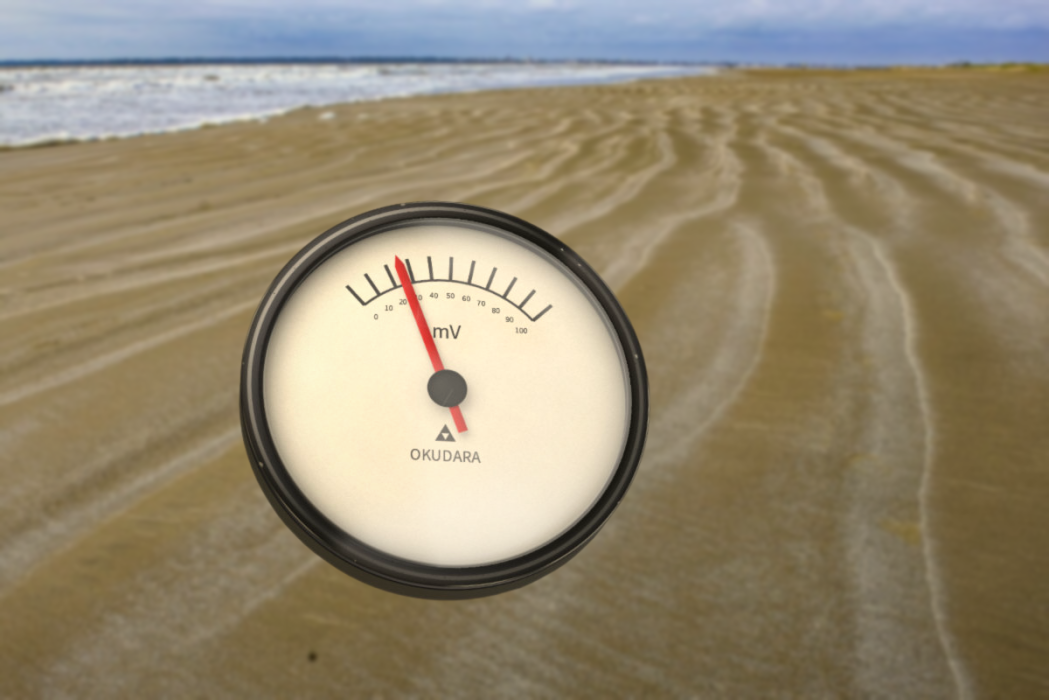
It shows value=25 unit=mV
